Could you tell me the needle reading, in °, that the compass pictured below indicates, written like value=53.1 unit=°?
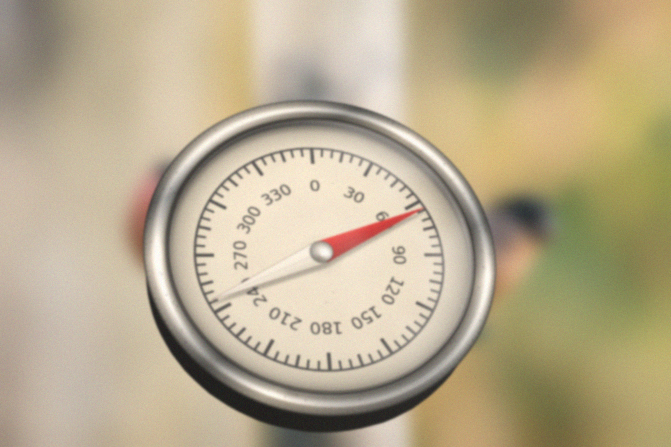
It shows value=65 unit=°
